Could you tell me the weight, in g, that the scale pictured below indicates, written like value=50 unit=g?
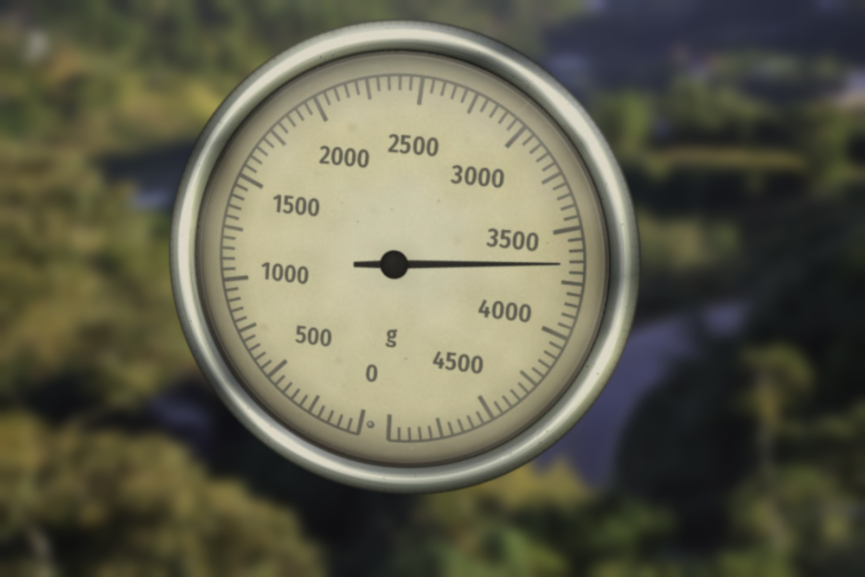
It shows value=3650 unit=g
